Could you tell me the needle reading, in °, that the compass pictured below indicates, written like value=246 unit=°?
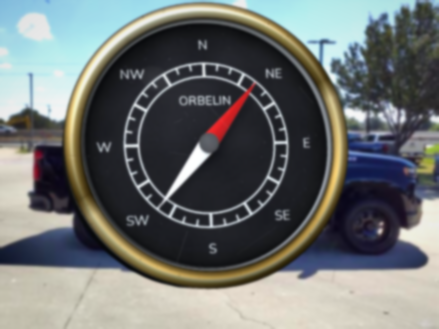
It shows value=40 unit=°
